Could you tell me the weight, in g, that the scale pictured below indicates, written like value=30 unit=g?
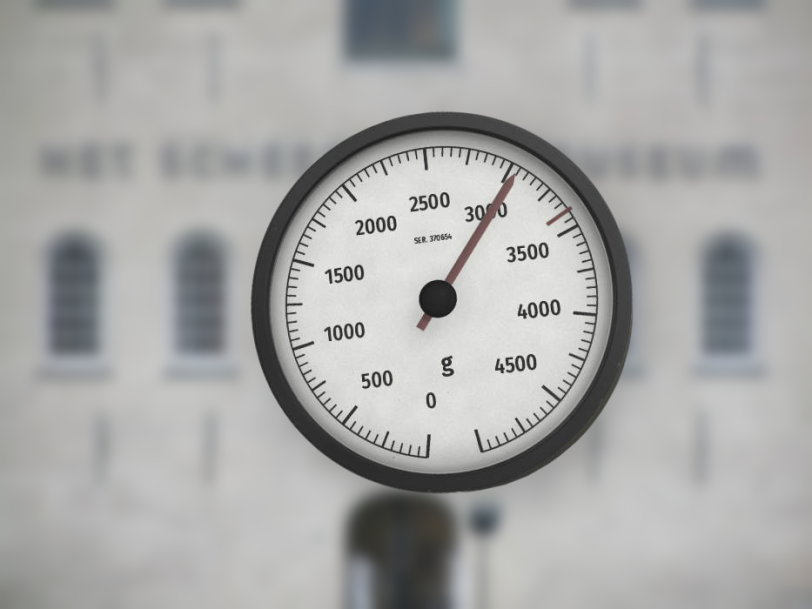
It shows value=3050 unit=g
